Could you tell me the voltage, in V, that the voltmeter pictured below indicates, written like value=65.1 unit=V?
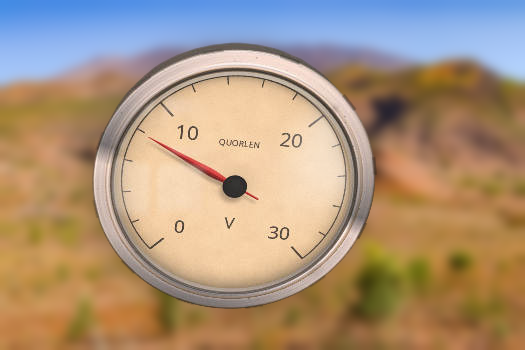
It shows value=8 unit=V
